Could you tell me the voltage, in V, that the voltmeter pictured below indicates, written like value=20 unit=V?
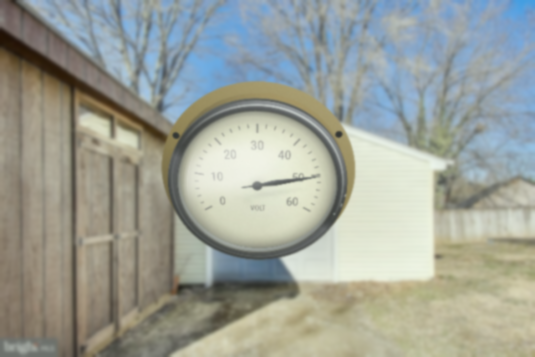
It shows value=50 unit=V
